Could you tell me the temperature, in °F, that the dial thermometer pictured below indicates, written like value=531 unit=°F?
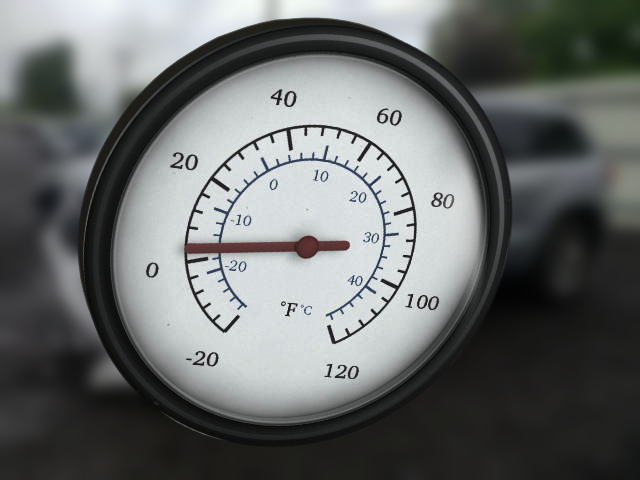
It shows value=4 unit=°F
